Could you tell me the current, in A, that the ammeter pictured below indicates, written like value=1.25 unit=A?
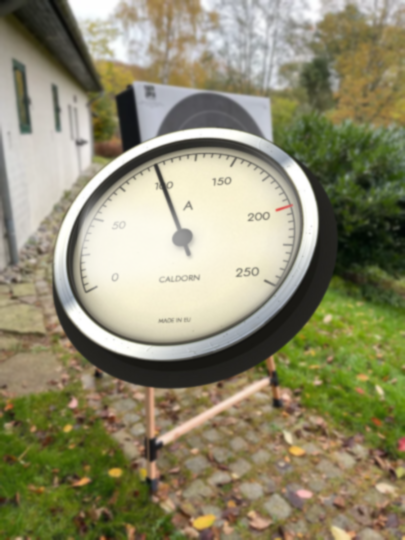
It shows value=100 unit=A
